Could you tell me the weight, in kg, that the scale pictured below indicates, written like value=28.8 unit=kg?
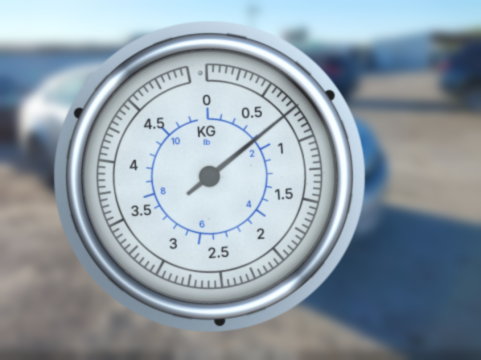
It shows value=0.75 unit=kg
